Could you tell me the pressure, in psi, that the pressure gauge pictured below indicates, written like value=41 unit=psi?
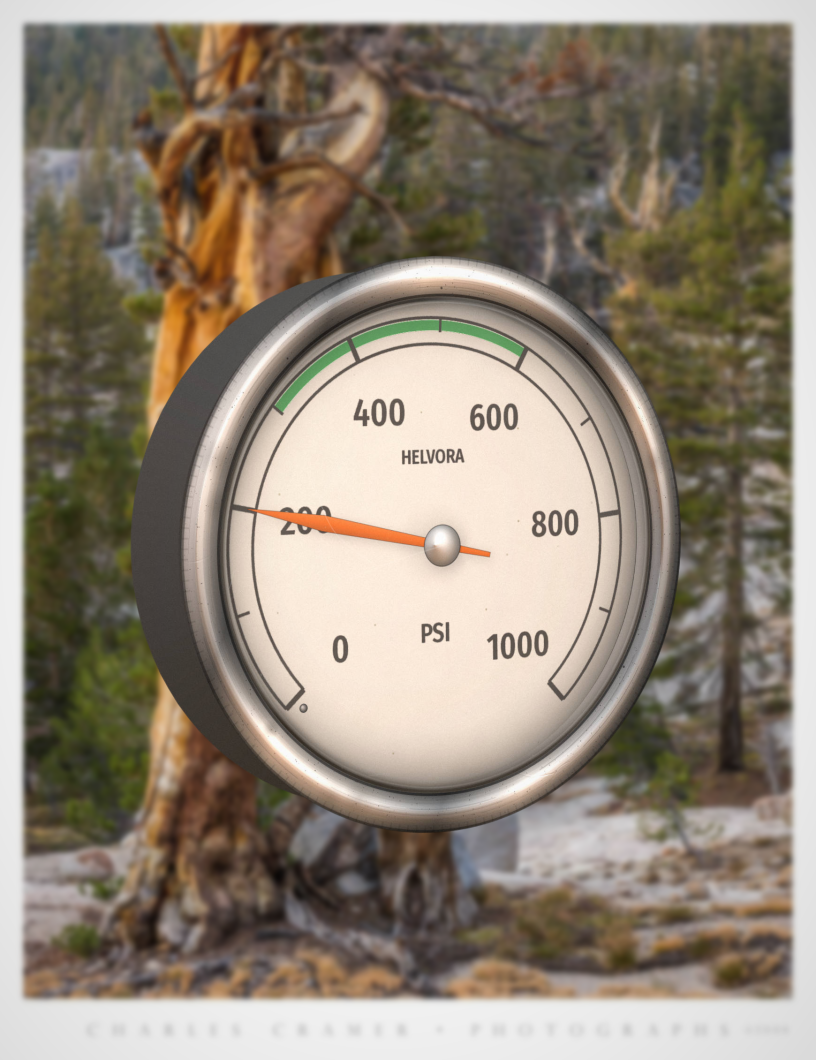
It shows value=200 unit=psi
